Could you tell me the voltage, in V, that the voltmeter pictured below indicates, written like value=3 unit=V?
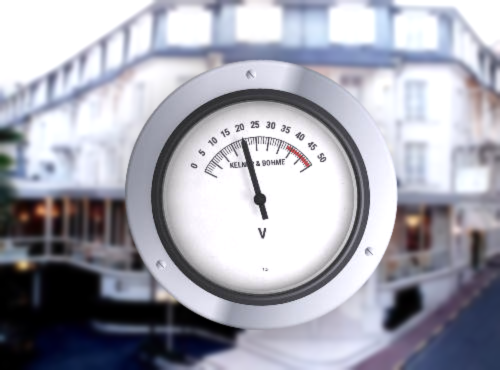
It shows value=20 unit=V
